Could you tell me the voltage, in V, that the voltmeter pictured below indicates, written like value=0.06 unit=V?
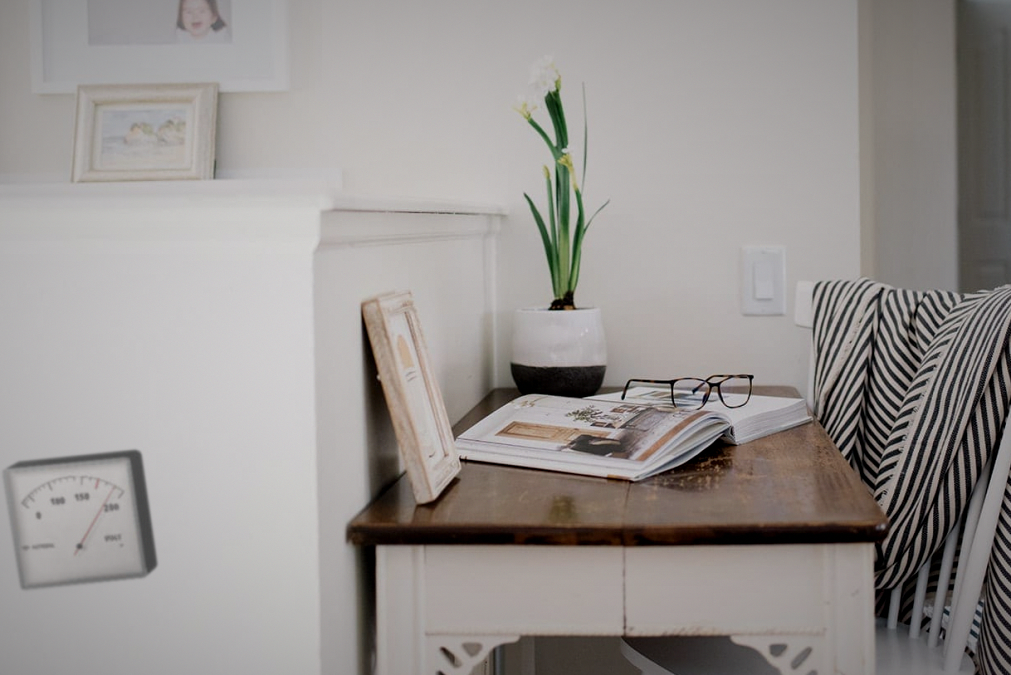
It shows value=190 unit=V
